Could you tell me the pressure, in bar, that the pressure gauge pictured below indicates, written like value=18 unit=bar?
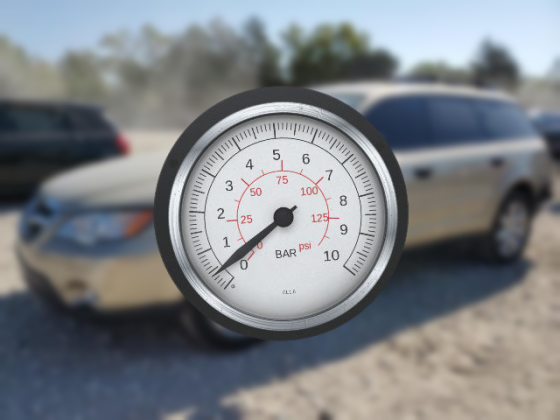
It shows value=0.4 unit=bar
